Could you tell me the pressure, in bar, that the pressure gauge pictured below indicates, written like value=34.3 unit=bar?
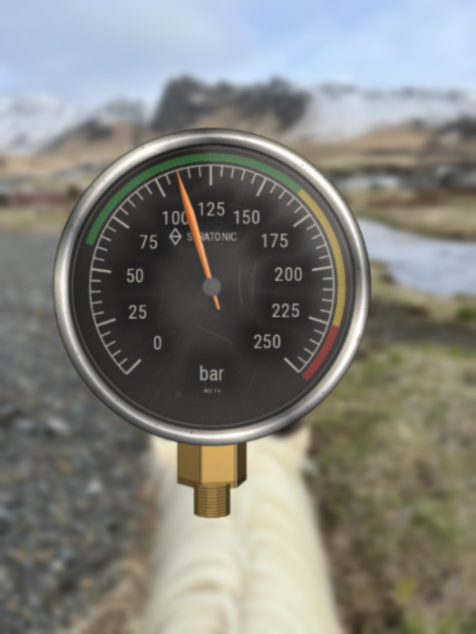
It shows value=110 unit=bar
